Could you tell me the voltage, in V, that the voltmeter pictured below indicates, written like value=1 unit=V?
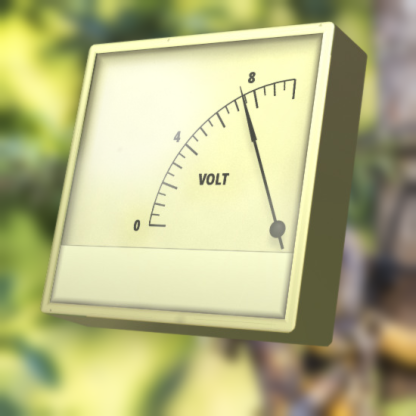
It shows value=7.5 unit=V
